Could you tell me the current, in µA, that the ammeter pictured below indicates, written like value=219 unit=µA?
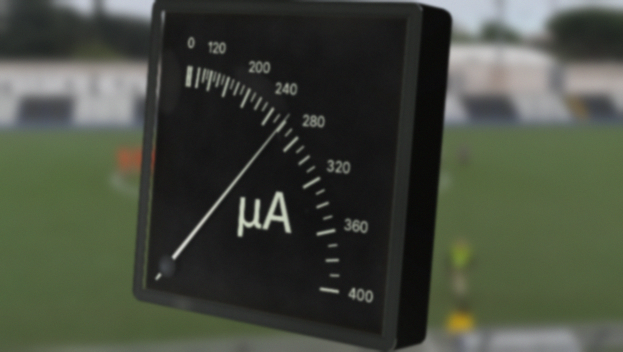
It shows value=260 unit=µA
